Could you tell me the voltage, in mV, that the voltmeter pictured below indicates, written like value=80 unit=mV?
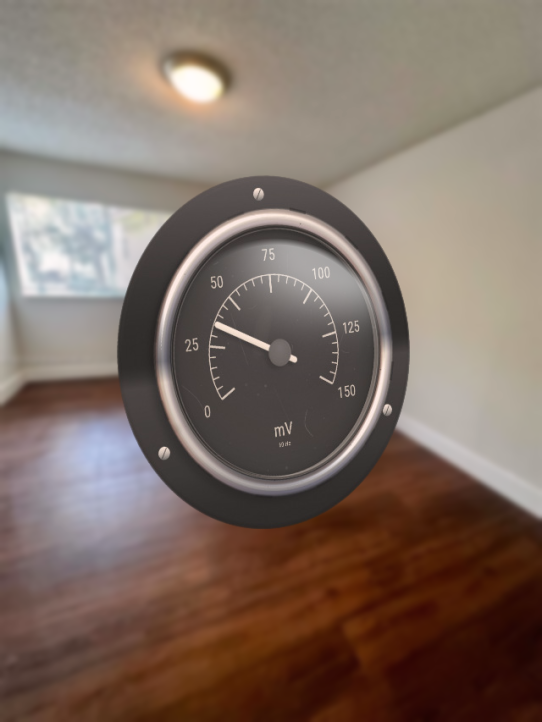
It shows value=35 unit=mV
